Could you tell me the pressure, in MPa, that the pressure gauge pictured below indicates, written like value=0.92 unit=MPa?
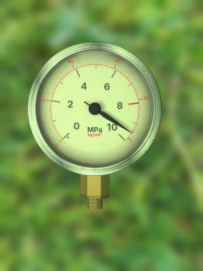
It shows value=9.5 unit=MPa
